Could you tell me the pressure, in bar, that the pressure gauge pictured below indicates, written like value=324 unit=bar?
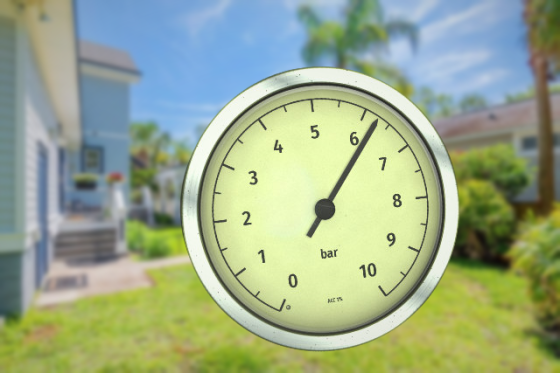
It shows value=6.25 unit=bar
